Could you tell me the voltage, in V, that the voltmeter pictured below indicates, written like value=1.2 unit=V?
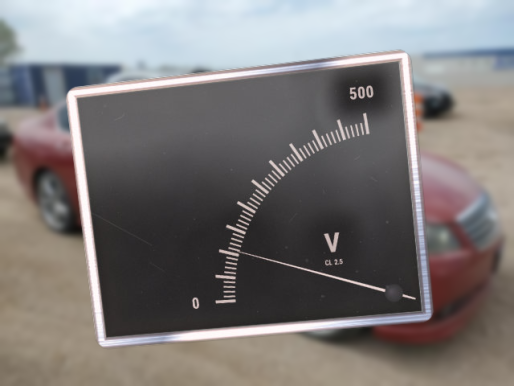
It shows value=110 unit=V
